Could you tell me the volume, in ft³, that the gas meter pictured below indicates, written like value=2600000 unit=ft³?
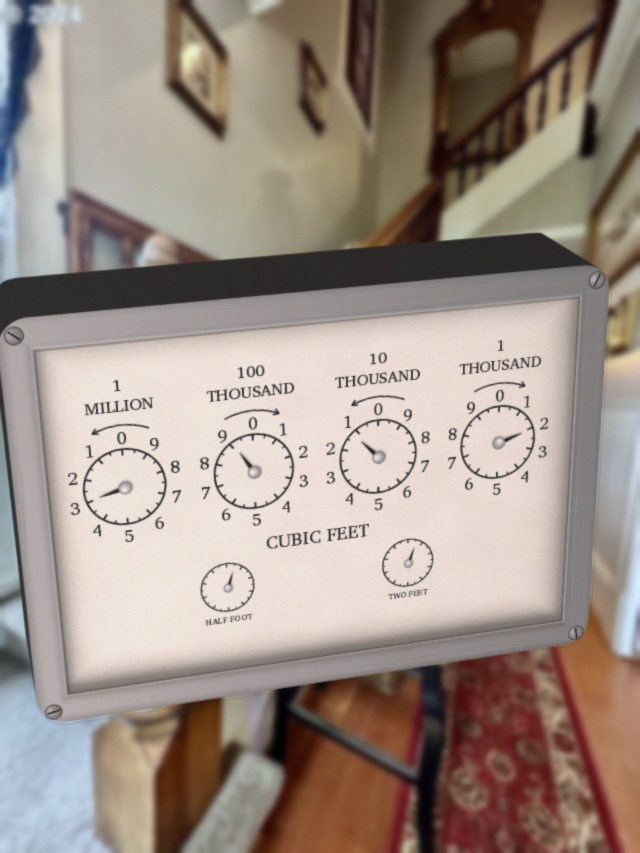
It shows value=291200 unit=ft³
